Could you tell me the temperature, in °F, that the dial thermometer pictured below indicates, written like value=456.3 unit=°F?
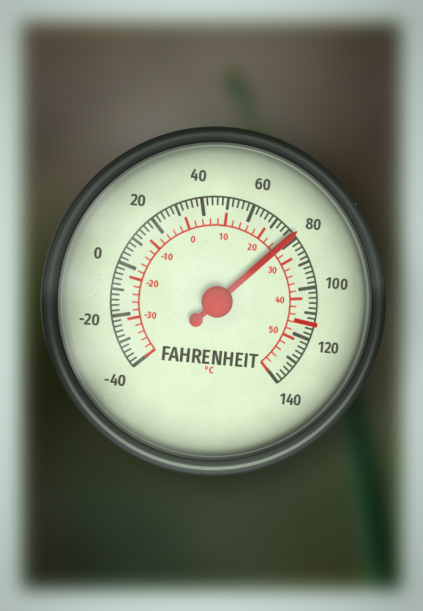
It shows value=78 unit=°F
